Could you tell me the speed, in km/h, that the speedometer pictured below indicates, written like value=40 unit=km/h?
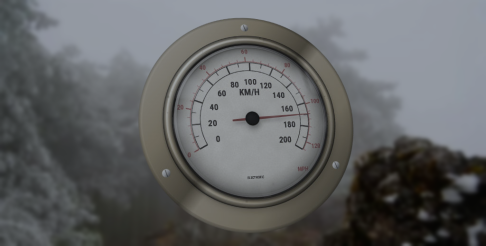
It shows value=170 unit=km/h
